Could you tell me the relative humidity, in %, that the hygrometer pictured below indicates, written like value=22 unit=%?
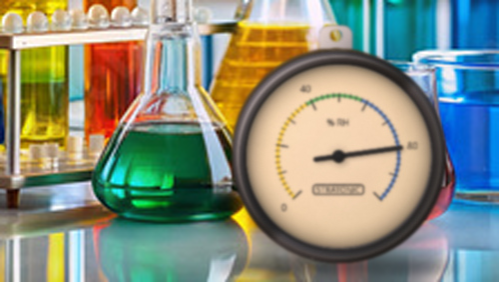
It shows value=80 unit=%
